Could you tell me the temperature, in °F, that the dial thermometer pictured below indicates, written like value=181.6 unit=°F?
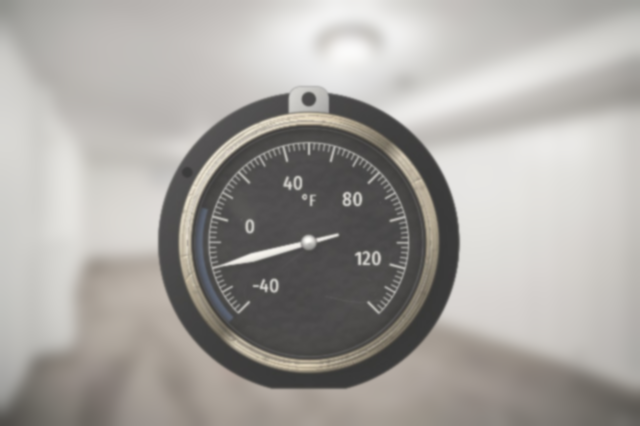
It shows value=-20 unit=°F
